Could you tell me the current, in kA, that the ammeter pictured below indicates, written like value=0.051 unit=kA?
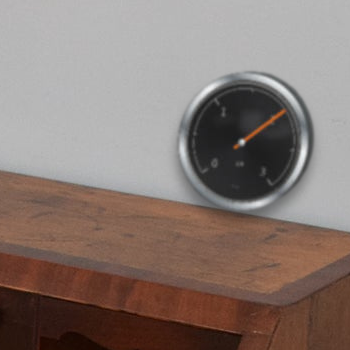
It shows value=2 unit=kA
